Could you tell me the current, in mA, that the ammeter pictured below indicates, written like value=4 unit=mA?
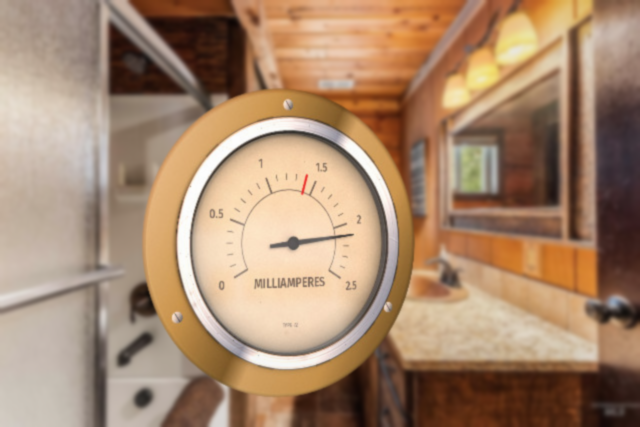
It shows value=2.1 unit=mA
